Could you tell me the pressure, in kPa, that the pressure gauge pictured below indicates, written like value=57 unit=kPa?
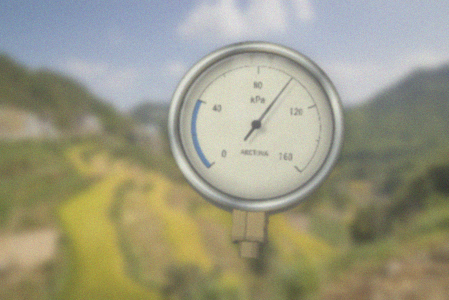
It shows value=100 unit=kPa
